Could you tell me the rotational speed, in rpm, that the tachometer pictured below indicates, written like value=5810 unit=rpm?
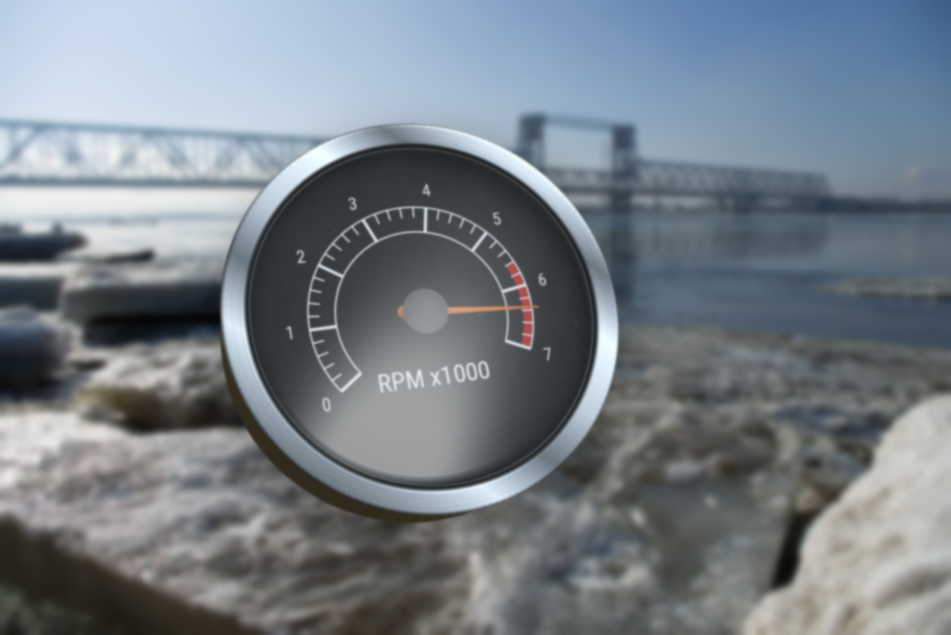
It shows value=6400 unit=rpm
